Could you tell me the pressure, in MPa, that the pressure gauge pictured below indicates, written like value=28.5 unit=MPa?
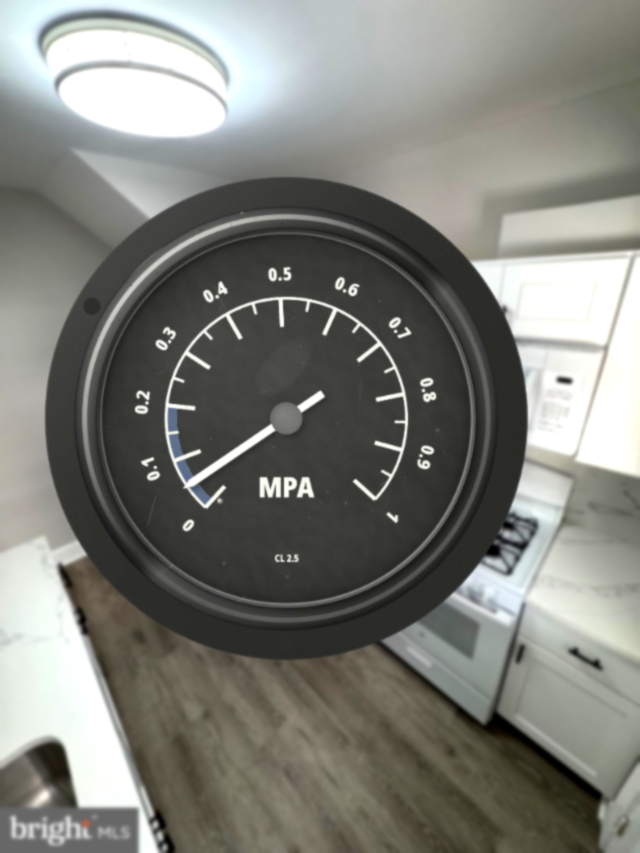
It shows value=0.05 unit=MPa
